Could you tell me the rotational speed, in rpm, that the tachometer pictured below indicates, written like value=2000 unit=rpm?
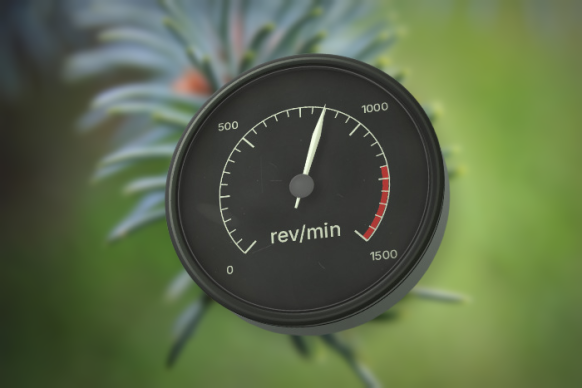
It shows value=850 unit=rpm
